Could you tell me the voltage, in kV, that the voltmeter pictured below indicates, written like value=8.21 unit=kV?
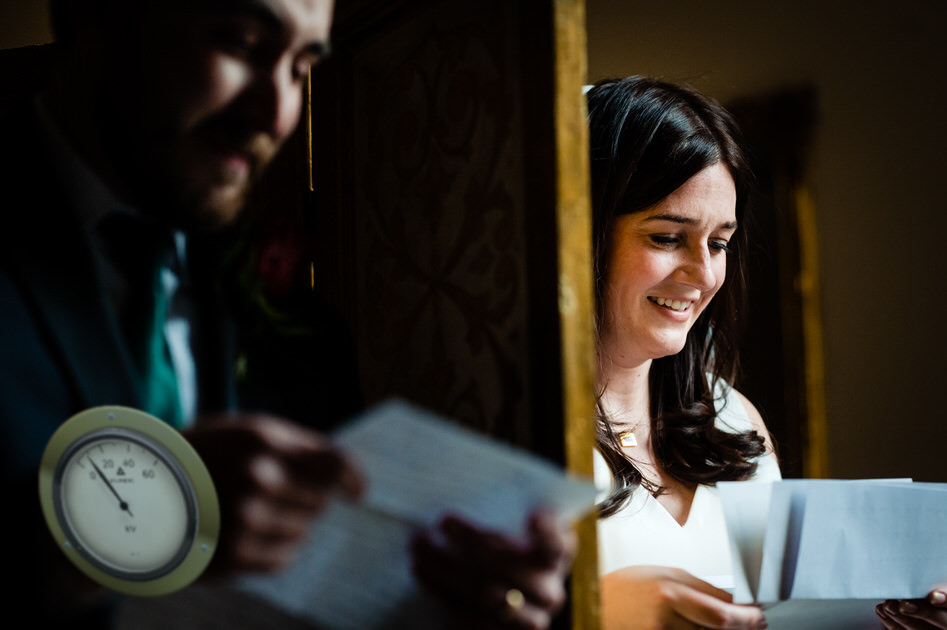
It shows value=10 unit=kV
